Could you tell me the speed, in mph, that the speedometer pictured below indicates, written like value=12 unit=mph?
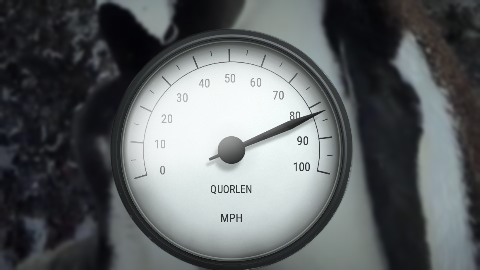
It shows value=82.5 unit=mph
